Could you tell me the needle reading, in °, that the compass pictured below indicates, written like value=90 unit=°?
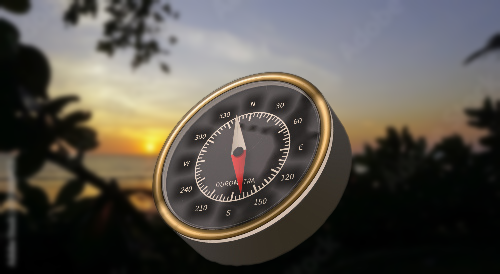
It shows value=165 unit=°
